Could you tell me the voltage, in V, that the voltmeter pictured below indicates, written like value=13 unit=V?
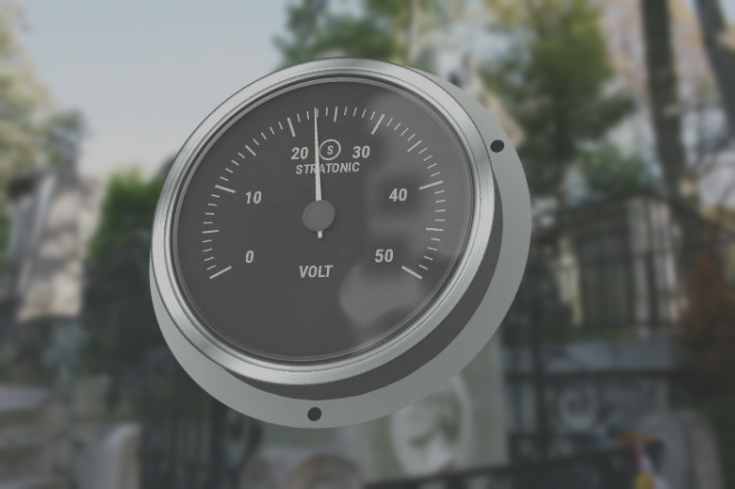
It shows value=23 unit=V
